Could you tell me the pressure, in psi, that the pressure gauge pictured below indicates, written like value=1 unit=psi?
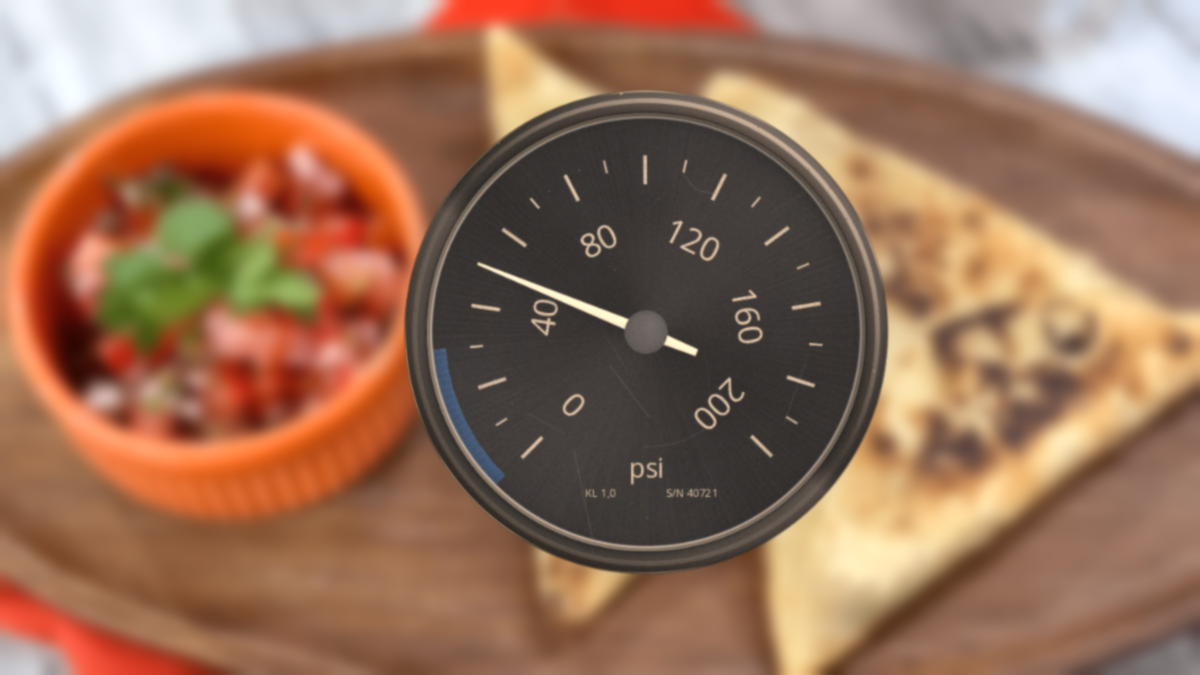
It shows value=50 unit=psi
